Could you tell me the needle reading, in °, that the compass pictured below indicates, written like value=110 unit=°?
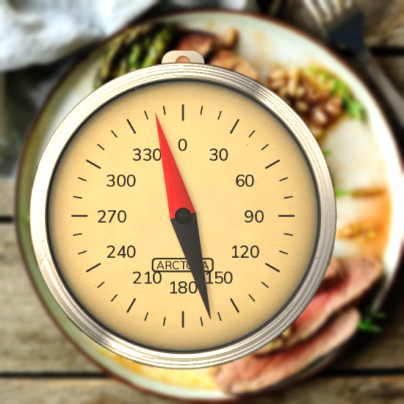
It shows value=345 unit=°
